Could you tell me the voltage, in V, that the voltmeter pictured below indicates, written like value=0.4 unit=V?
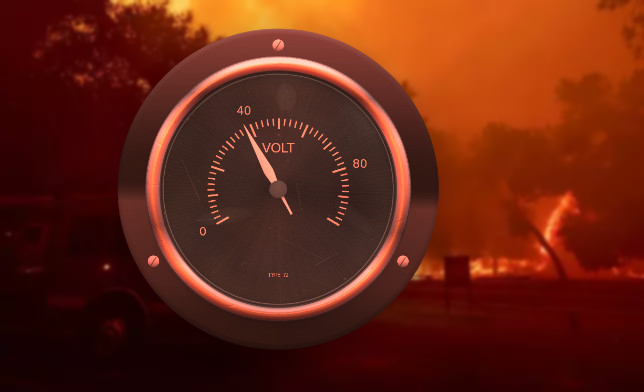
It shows value=38 unit=V
